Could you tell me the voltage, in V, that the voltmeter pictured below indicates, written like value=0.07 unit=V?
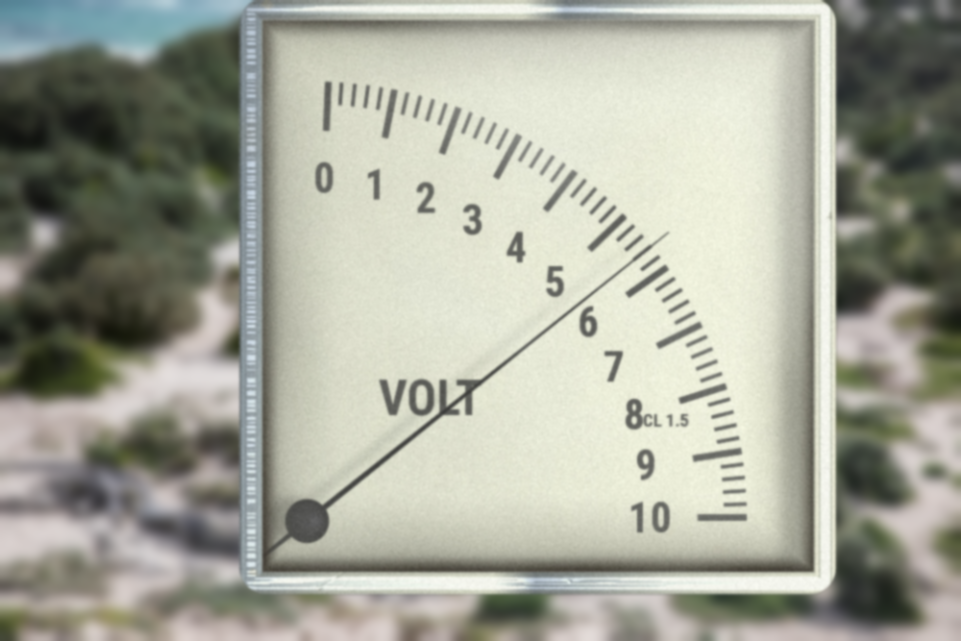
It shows value=5.6 unit=V
